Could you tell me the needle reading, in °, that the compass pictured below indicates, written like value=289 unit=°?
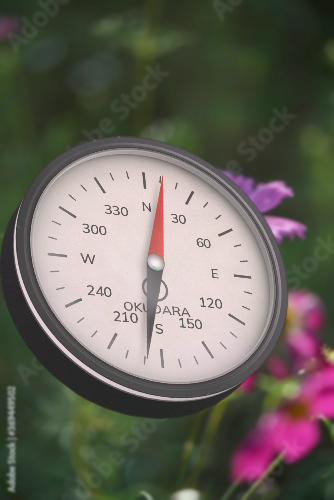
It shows value=10 unit=°
